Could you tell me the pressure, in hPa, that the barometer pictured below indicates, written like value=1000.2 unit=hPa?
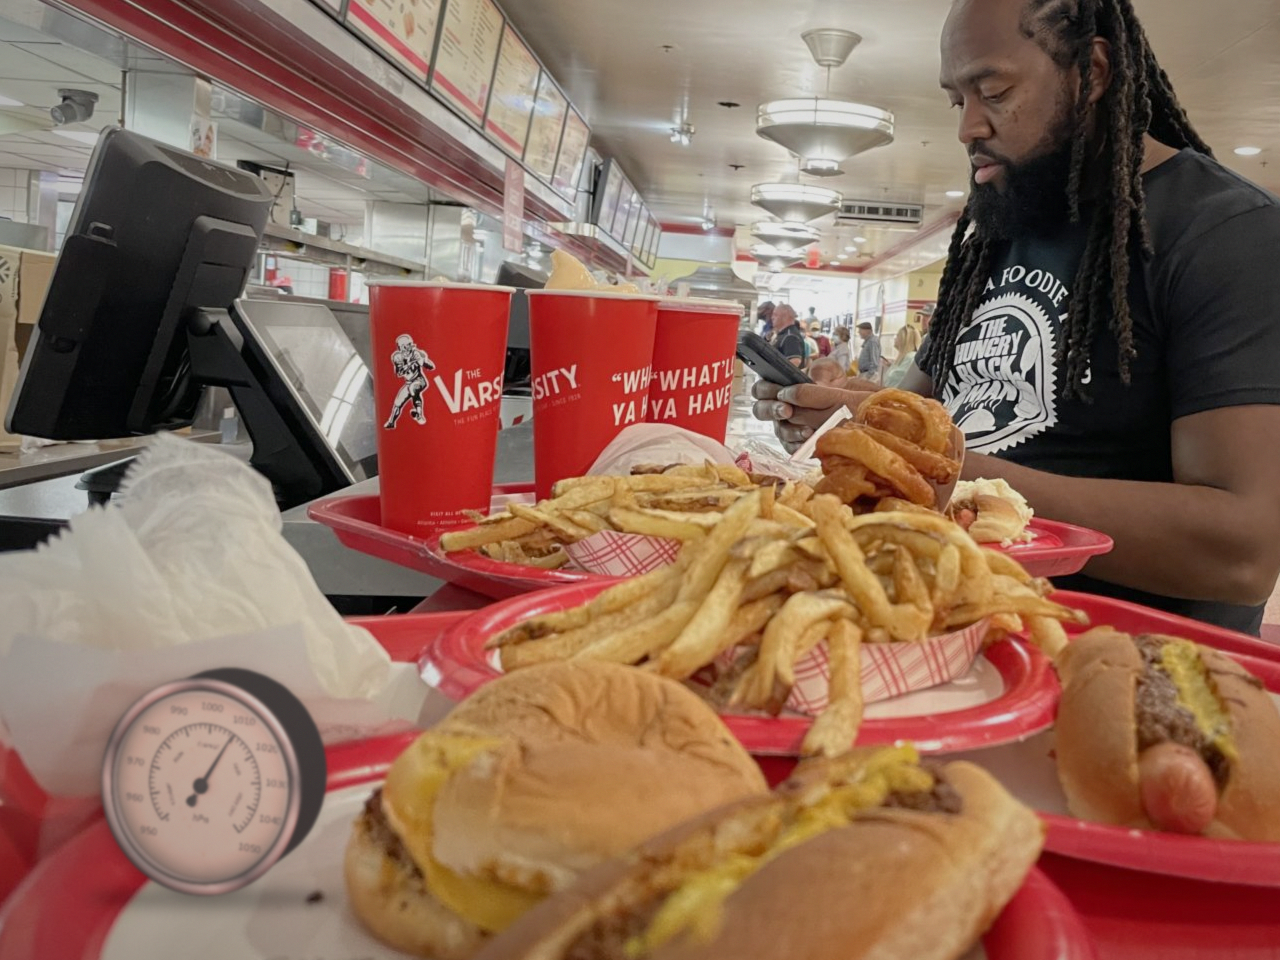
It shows value=1010 unit=hPa
